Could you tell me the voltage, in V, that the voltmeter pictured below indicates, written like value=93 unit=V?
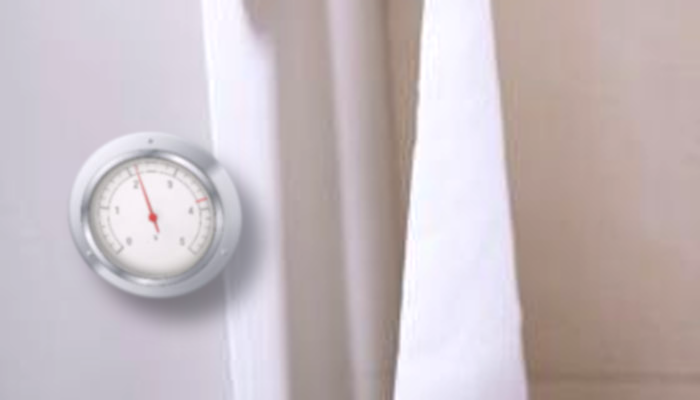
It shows value=2.2 unit=V
